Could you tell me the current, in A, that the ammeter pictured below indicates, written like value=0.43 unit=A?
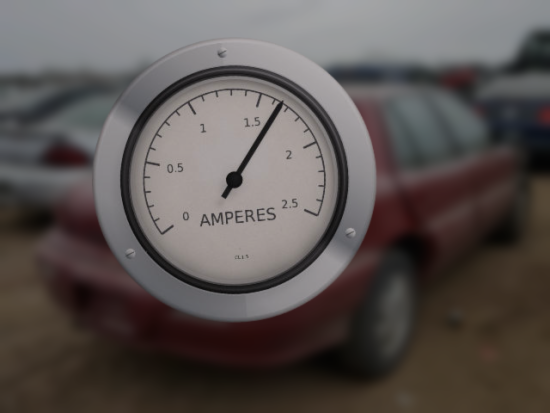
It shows value=1.65 unit=A
